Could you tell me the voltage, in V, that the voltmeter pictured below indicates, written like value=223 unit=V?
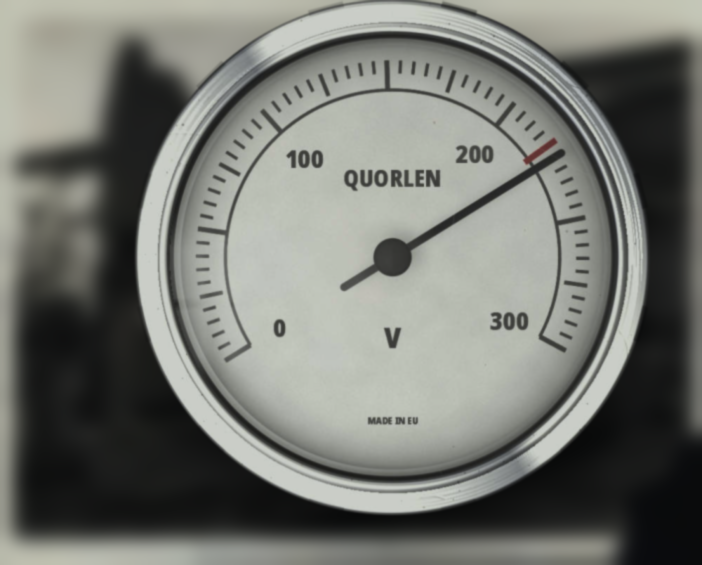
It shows value=225 unit=V
